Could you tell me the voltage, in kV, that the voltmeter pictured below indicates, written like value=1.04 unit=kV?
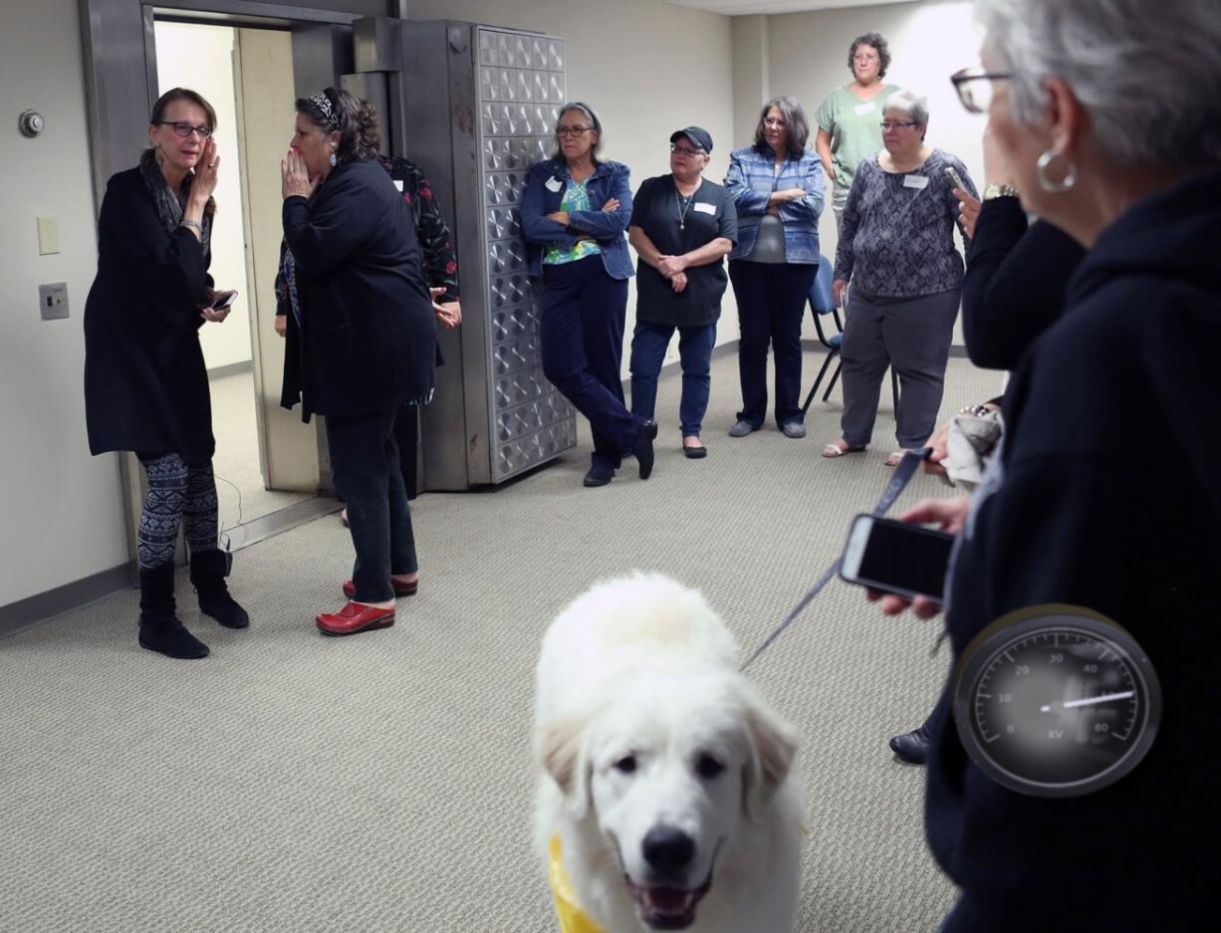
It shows value=50 unit=kV
